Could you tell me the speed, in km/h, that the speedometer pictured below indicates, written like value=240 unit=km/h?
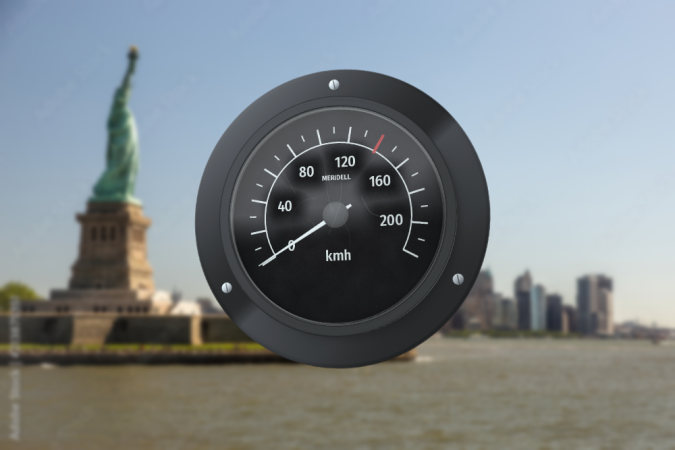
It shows value=0 unit=km/h
